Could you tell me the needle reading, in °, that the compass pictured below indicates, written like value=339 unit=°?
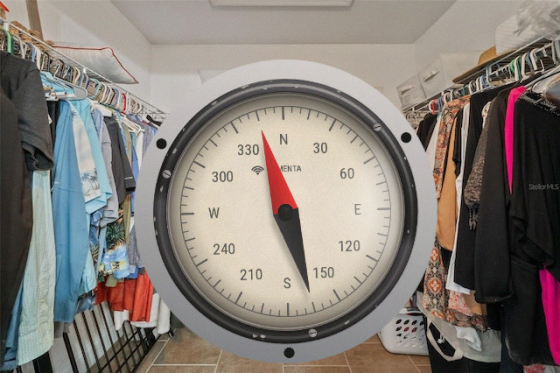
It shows value=345 unit=°
